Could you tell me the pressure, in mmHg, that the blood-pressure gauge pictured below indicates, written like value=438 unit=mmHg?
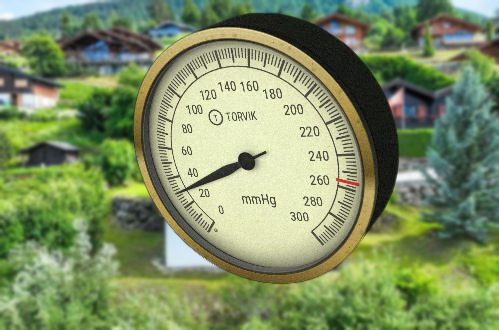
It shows value=30 unit=mmHg
